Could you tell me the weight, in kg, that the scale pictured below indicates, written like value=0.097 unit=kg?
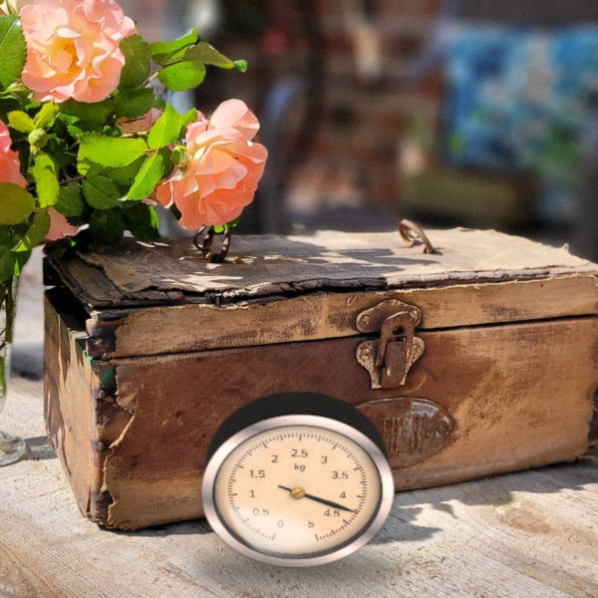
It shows value=4.25 unit=kg
